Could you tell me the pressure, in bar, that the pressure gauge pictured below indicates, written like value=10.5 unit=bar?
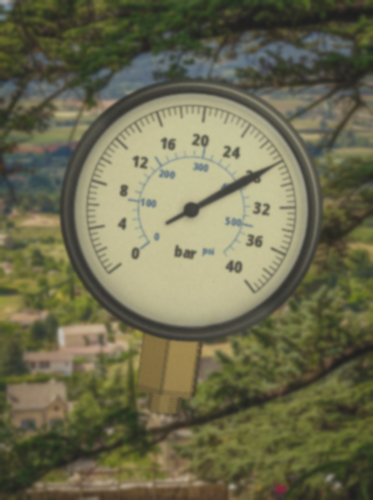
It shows value=28 unit=bar
